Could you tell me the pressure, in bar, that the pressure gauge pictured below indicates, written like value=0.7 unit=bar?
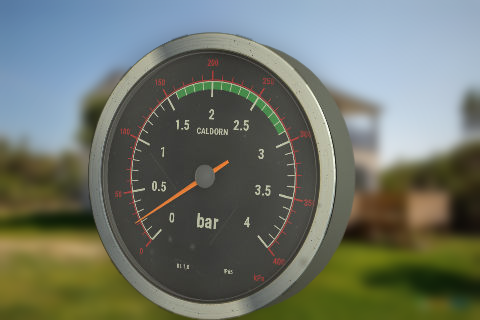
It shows value=0.2 unit=bar
